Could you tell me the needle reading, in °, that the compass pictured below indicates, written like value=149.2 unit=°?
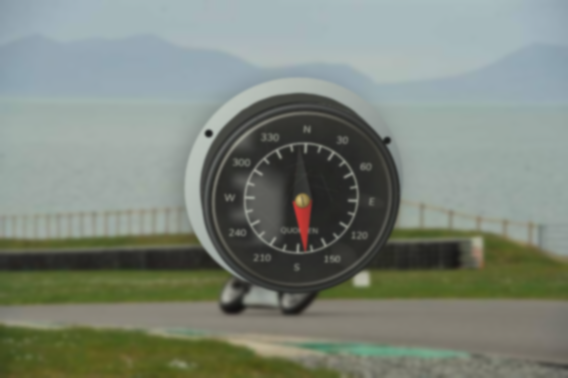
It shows value=172.5 unit=°
